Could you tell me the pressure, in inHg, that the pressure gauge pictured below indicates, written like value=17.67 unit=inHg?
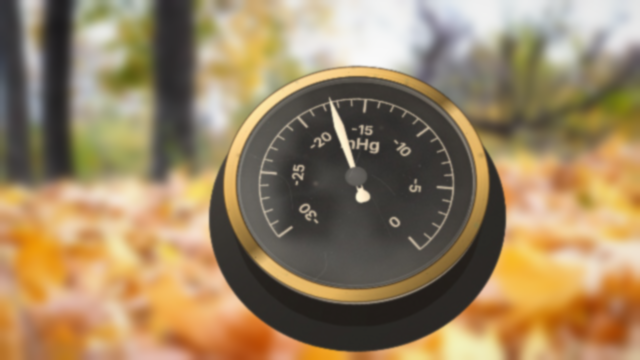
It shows value=-17.5 unit=inHg
